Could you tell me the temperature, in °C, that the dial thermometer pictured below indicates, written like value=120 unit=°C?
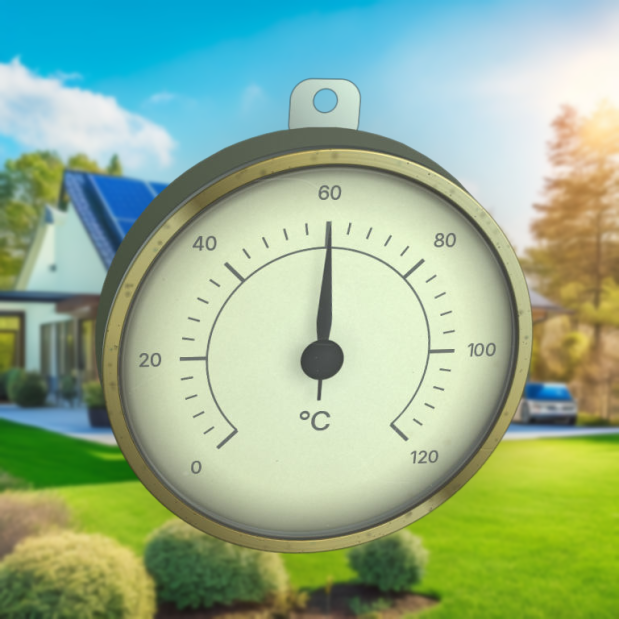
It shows value=60 unit=°C
